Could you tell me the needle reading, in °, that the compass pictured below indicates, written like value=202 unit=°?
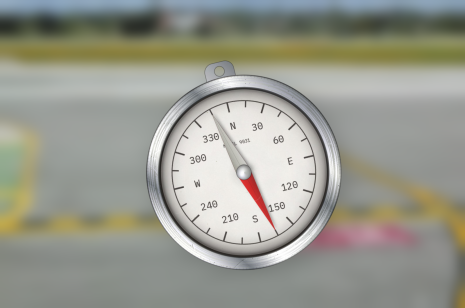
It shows value=165 unit=°
